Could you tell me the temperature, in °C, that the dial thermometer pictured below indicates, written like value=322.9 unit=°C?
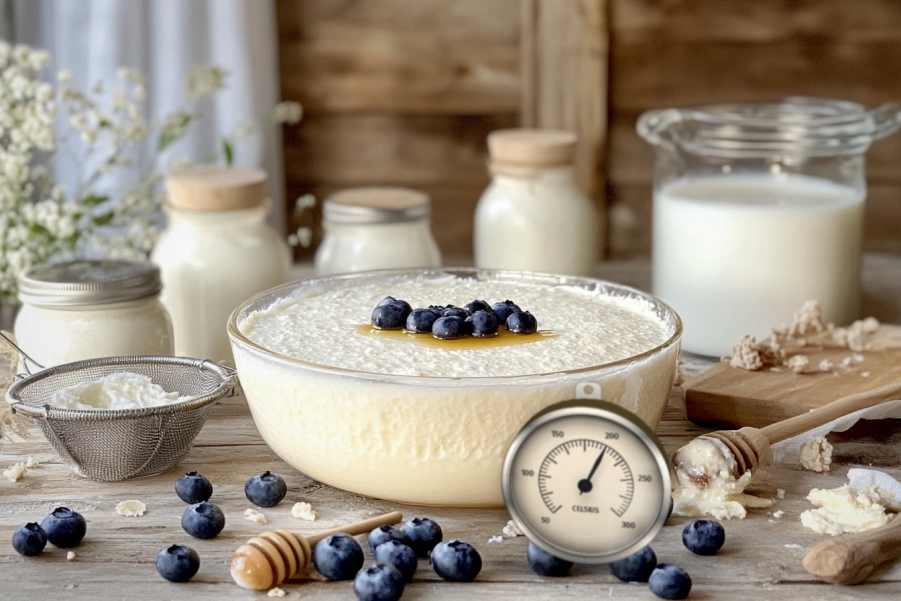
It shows value=200 unit=°C
